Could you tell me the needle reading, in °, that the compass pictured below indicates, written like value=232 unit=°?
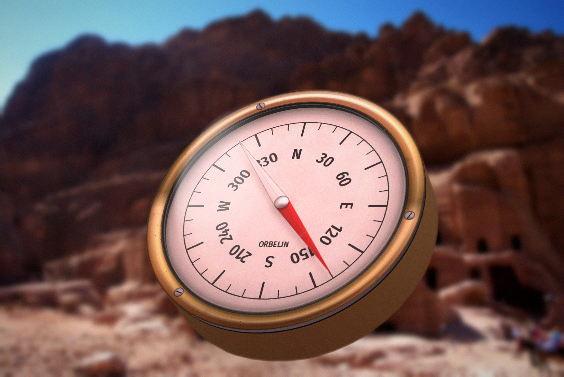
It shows value=140 unit=°
